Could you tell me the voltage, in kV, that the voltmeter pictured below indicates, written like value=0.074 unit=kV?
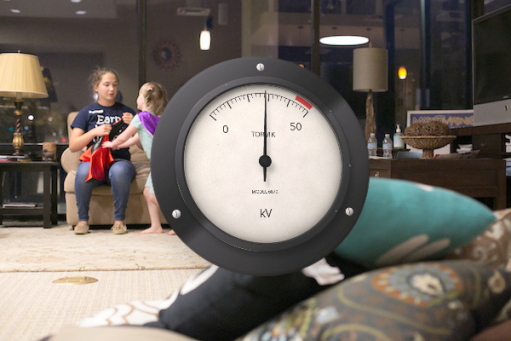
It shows value=28 unit=kV
